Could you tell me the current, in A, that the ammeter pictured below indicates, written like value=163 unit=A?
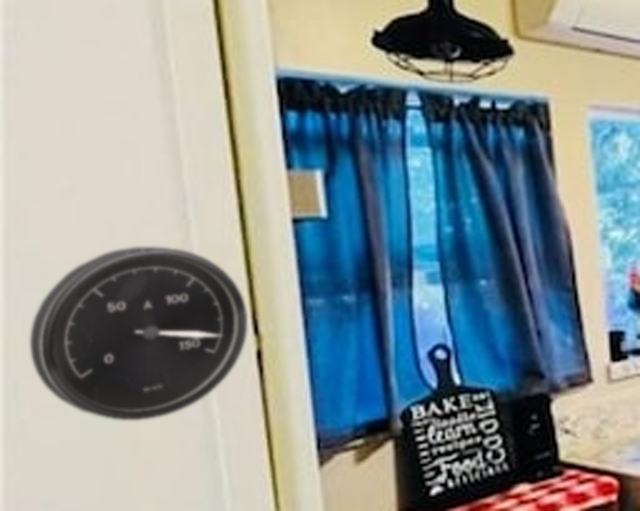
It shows value=140 unit=A
